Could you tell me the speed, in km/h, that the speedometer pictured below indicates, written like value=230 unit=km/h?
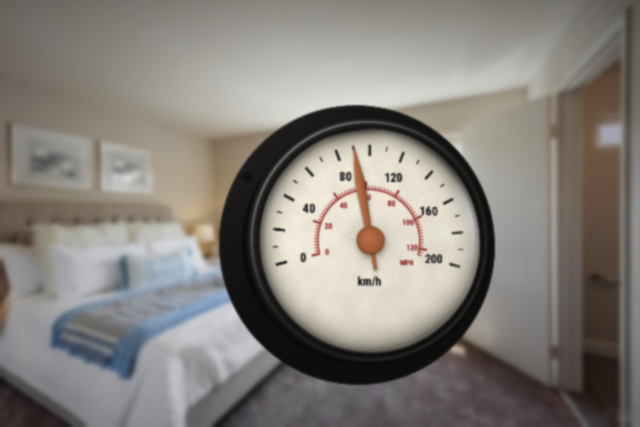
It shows value=90 unit=km/h
